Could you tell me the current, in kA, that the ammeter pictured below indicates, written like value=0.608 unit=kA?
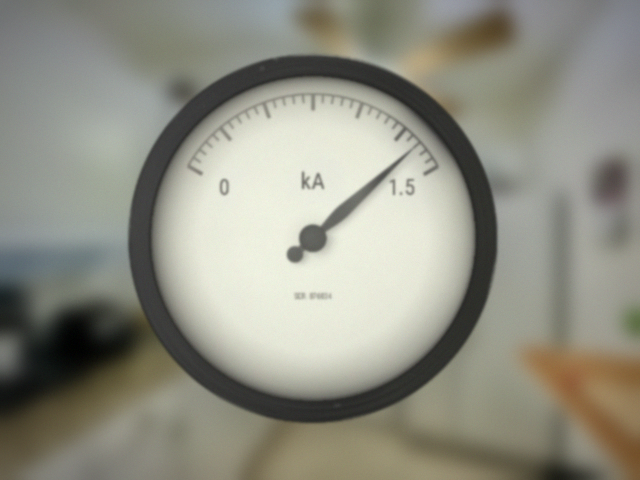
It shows value=1.35 unit=kA
